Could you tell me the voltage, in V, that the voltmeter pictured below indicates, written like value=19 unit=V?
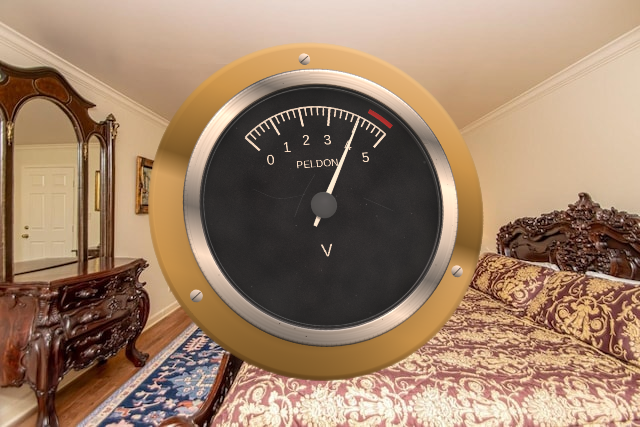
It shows value=4 unit=V
